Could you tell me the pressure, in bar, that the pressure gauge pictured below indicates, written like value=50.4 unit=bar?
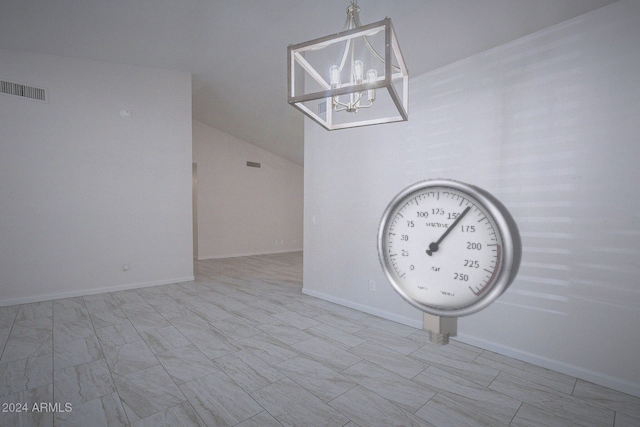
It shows value=160 unit=bar
